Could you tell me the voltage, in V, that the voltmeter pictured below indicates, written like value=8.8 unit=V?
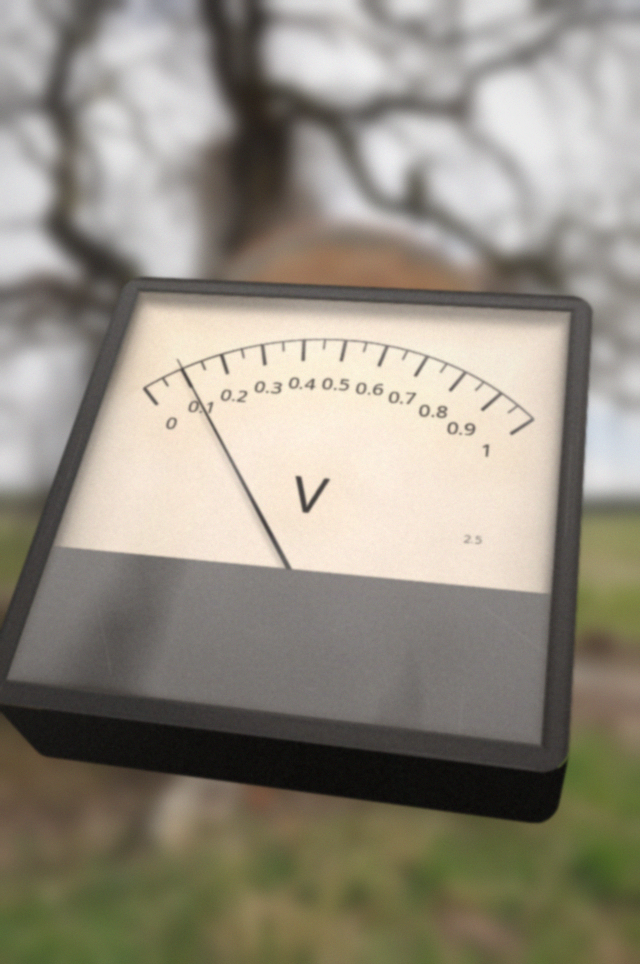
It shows value=0.1 unit=V
